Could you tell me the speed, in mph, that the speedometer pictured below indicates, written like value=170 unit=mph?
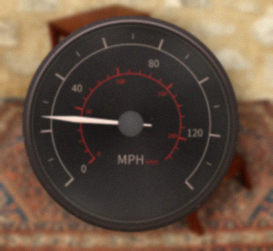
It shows value=25 unit=mph
